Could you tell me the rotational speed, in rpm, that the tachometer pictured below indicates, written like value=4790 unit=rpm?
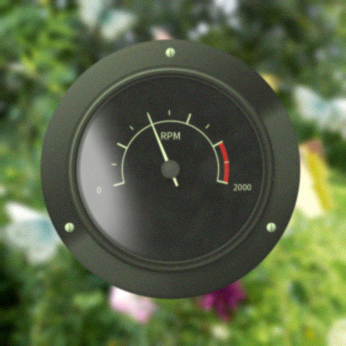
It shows value=800 unit=rpm
